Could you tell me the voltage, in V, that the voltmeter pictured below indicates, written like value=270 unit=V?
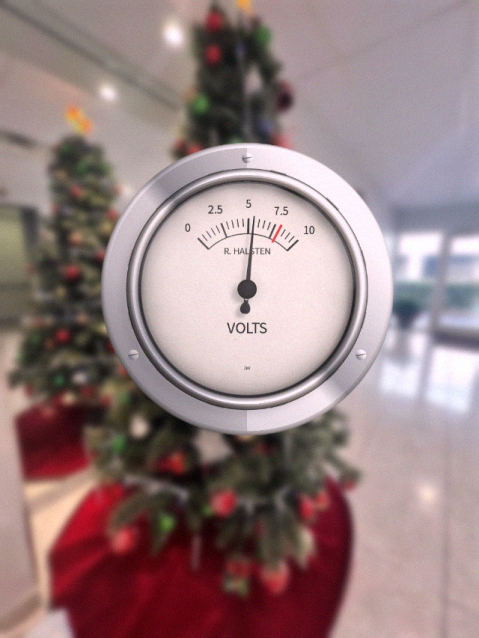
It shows value=5.5 unit=V
